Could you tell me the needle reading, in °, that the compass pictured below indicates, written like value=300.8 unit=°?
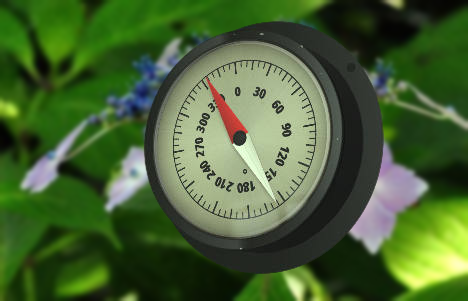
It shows value=335 unit=°
